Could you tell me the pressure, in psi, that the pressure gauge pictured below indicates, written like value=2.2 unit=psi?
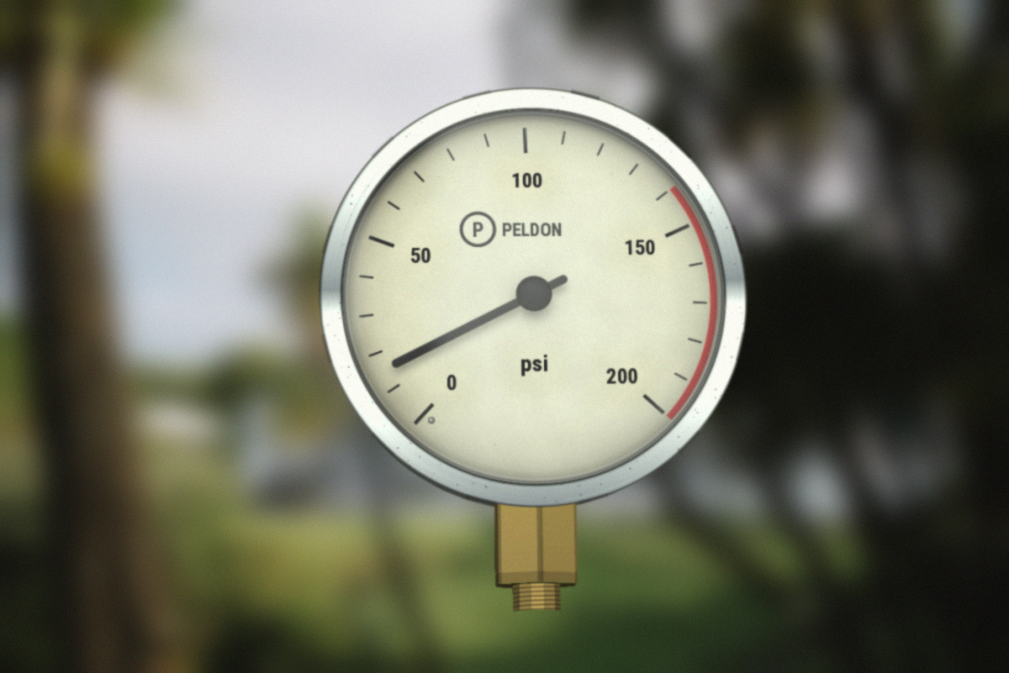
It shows value=15 unit=psi
